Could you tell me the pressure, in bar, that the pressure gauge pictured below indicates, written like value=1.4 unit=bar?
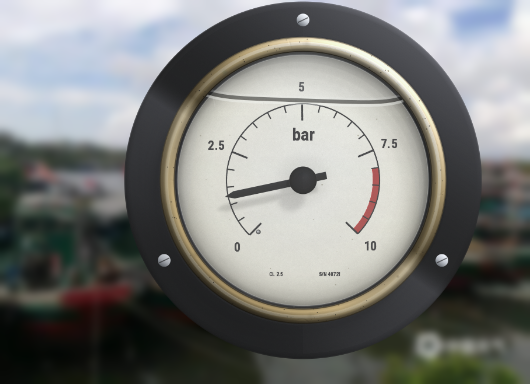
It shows value=1.25 unit=bar
